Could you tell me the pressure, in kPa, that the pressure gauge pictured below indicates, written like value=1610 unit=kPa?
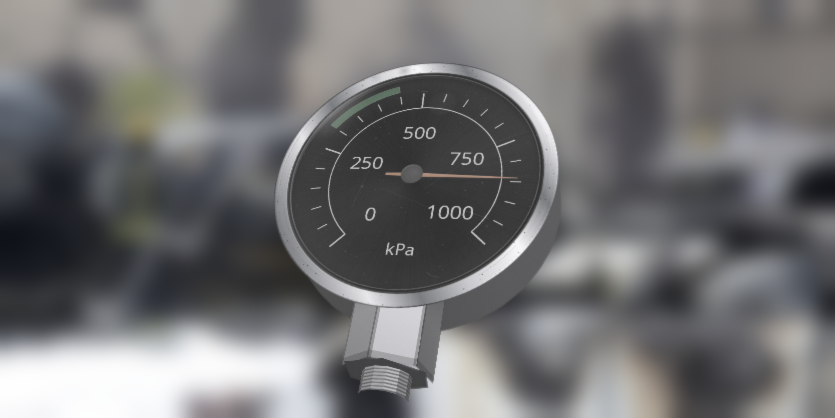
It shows value=850 unit=kPa
